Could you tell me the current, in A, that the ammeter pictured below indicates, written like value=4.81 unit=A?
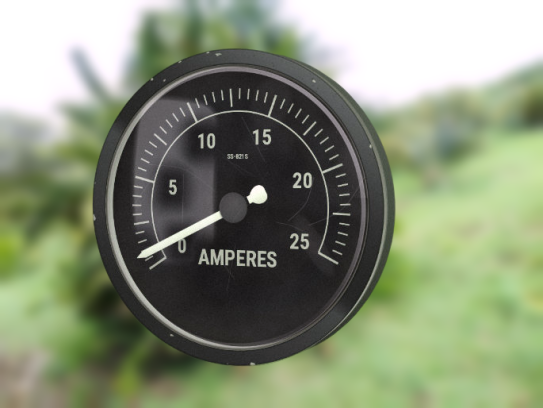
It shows value=0.75 unit=A
